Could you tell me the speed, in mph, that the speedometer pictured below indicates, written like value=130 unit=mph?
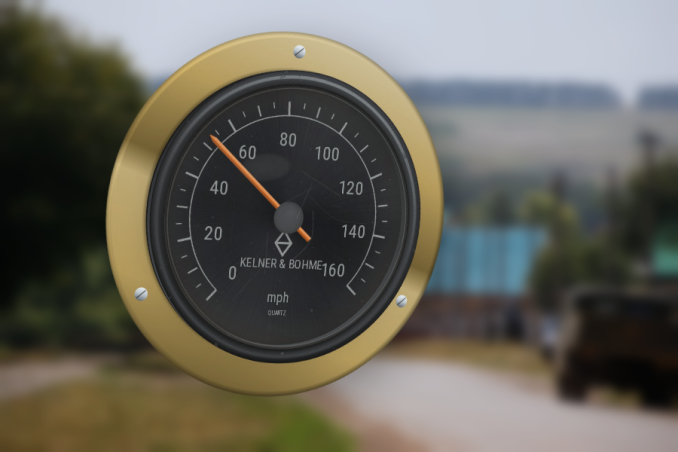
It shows value=52.5 unit=mph
